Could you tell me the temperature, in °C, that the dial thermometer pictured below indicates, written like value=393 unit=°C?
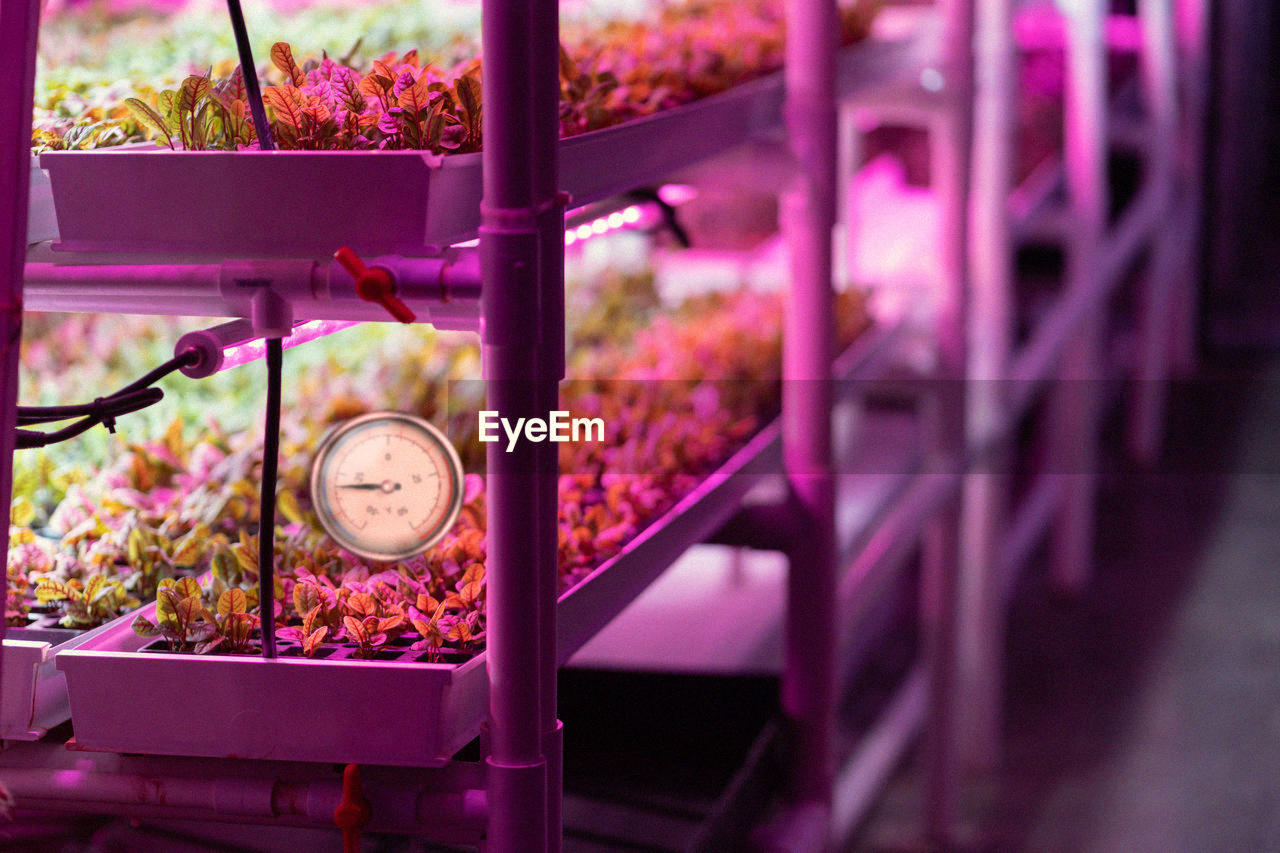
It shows value=-30 unit=°C
